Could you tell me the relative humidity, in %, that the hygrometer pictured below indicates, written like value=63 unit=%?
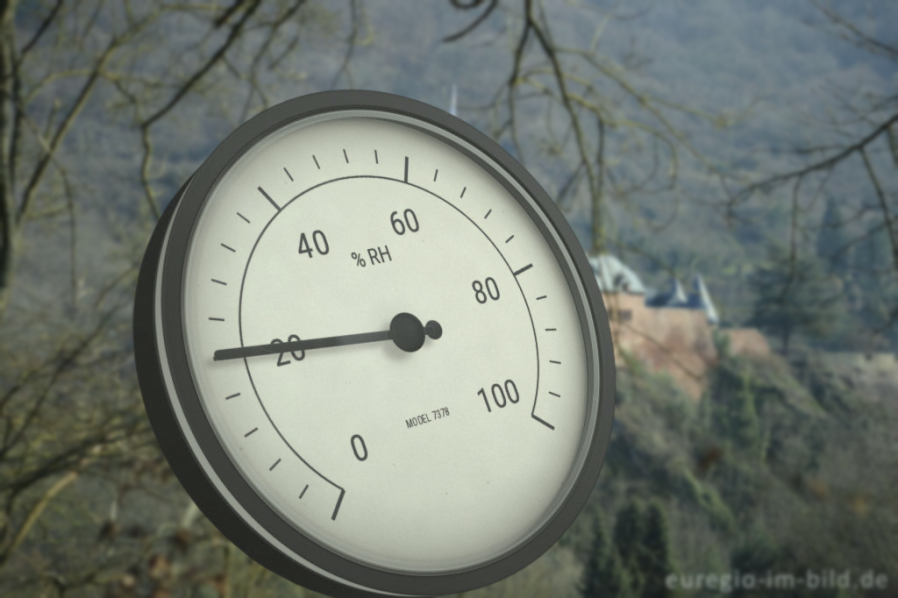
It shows value=20 unit=%
